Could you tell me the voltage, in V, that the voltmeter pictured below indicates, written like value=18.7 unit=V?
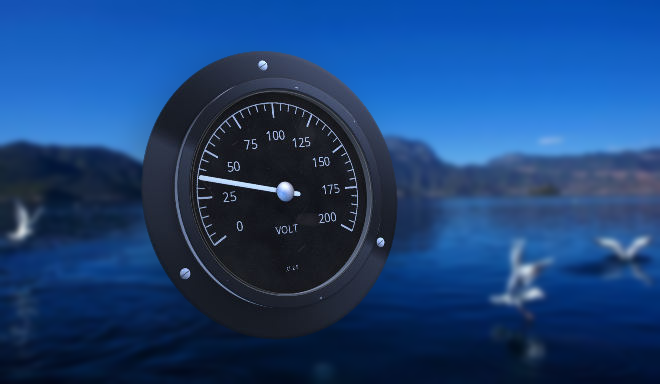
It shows value=35 unit=V
